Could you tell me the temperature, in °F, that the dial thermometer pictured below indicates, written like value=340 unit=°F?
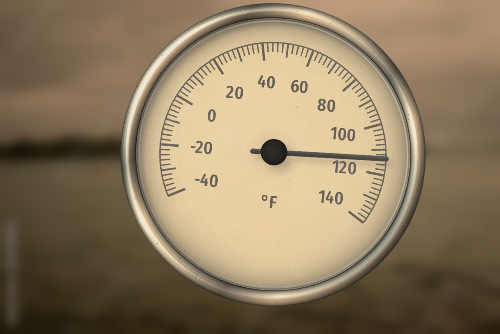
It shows value=114 unit=°F
